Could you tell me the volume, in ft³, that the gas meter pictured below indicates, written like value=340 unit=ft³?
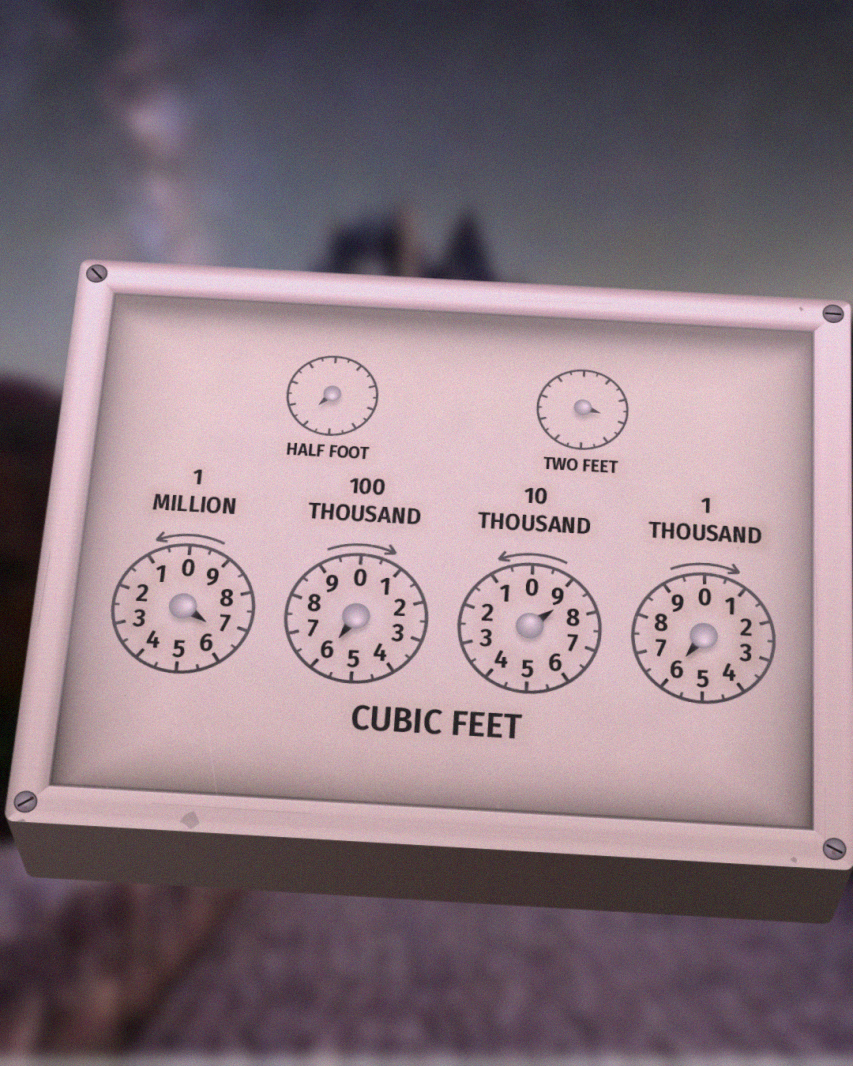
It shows value=658600 unit=ft³
